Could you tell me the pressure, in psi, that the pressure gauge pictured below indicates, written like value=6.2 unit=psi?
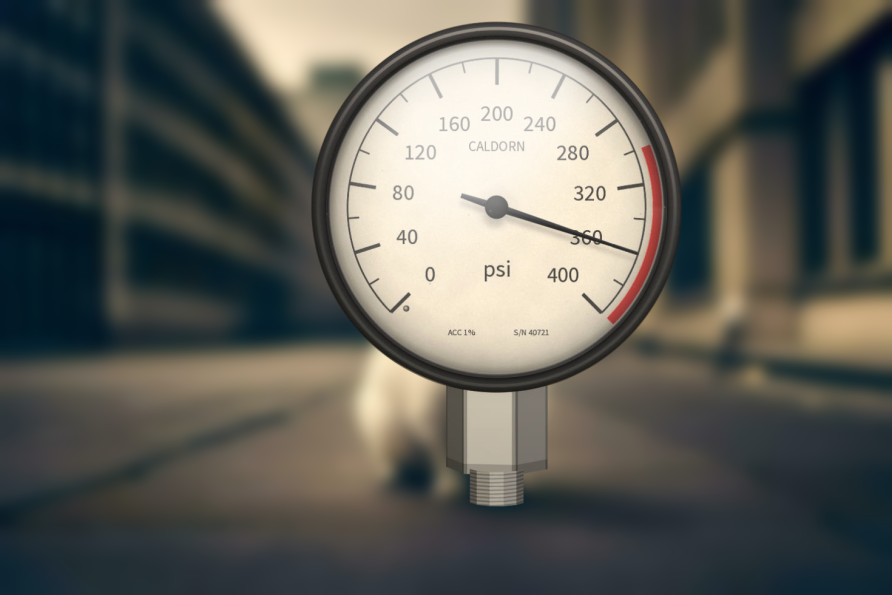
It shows value=360 unit=psi
